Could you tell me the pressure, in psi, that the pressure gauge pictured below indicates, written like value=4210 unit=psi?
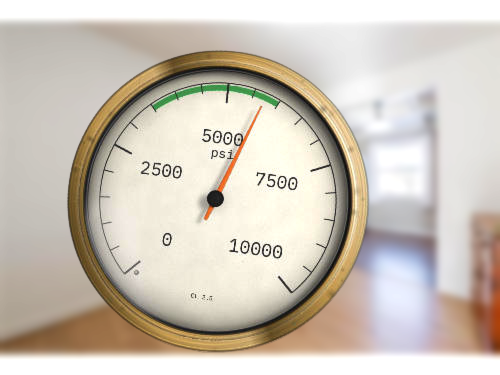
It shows value=5750 unit=psi
